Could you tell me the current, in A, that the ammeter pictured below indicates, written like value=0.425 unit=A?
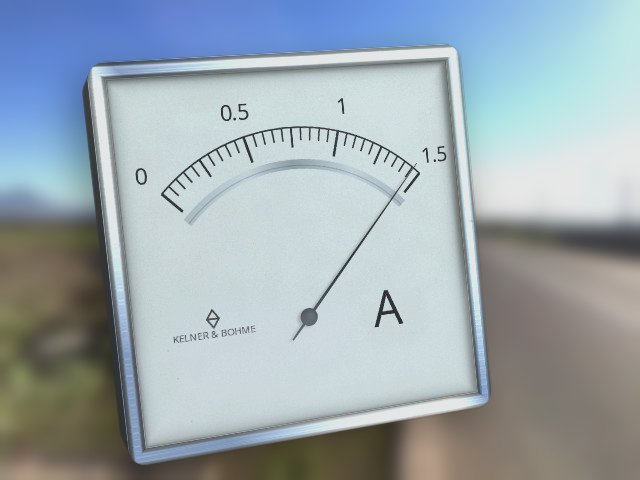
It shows value=1.45 unit=A
